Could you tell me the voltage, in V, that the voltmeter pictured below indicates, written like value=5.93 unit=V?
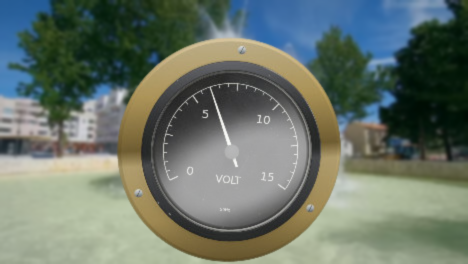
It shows value=6 unit=V
